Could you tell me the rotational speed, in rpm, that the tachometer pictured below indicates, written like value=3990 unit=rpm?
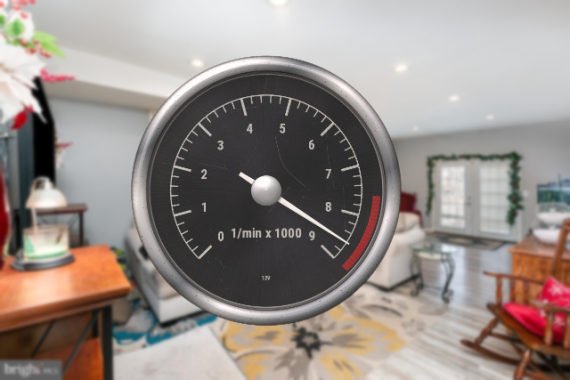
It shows value=8600 unit=rpm
